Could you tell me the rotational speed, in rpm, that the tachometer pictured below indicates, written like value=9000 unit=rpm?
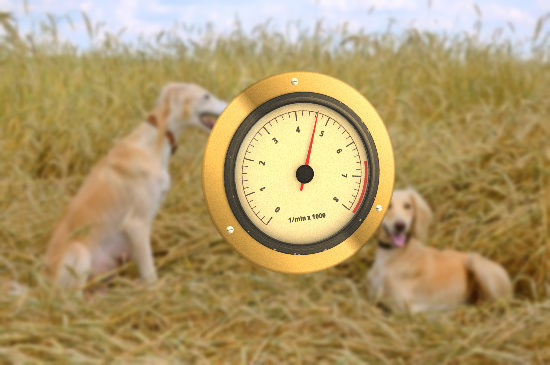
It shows value=4600 unit=rpm
